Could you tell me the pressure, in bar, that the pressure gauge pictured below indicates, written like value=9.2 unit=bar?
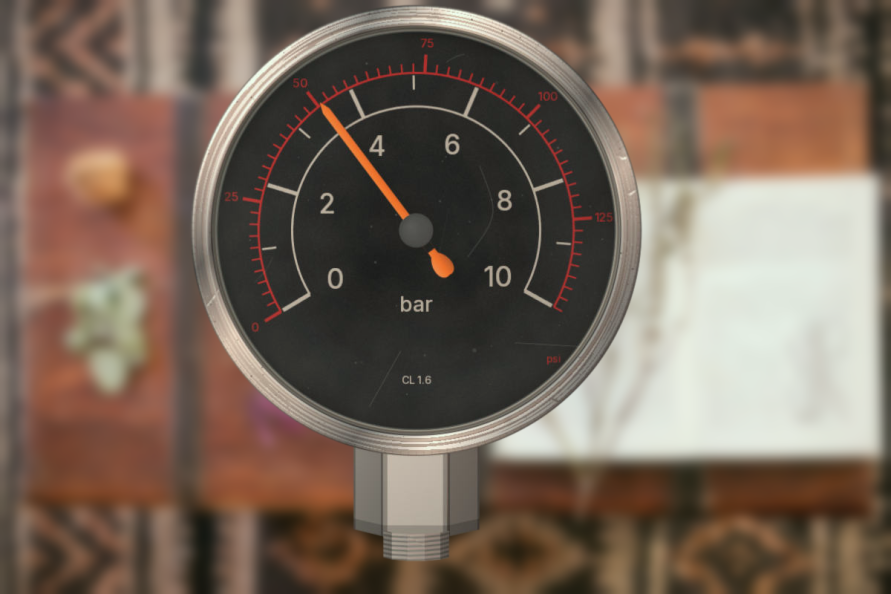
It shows value=3.5 unit=bar
